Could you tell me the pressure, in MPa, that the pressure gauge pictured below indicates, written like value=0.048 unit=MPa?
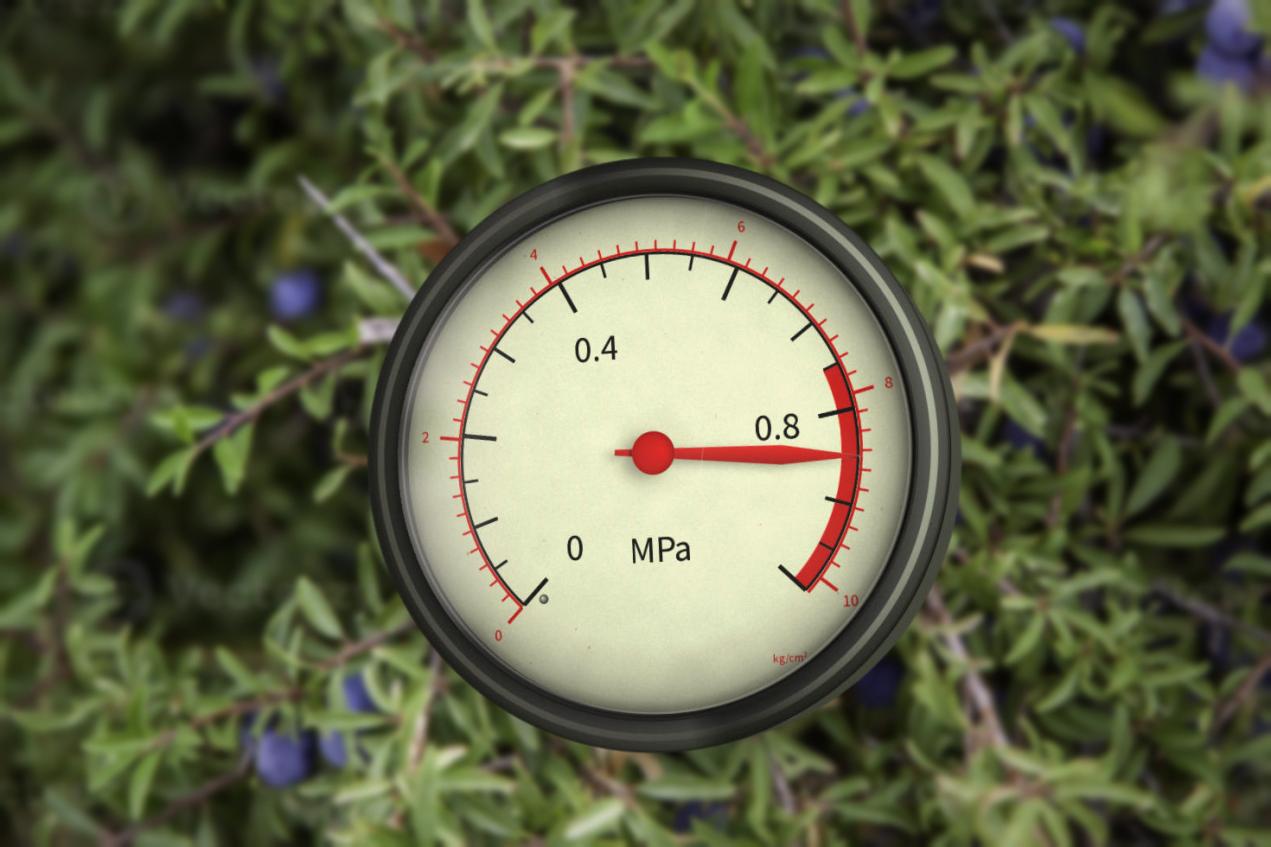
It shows value=0.85 unit=MPa
